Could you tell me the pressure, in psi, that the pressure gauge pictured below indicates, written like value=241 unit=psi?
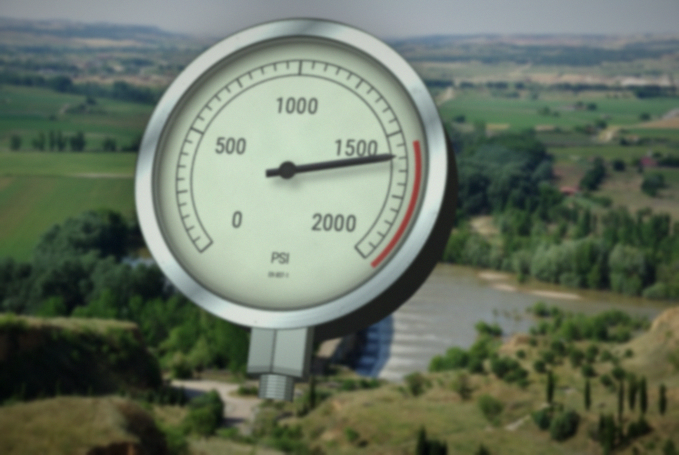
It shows value=1600 unit=psi
